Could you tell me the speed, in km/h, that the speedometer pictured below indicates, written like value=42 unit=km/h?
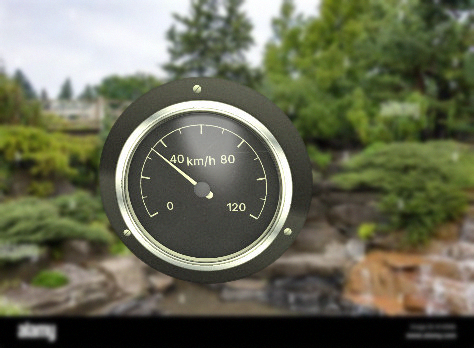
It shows value=35 unit=km/h
